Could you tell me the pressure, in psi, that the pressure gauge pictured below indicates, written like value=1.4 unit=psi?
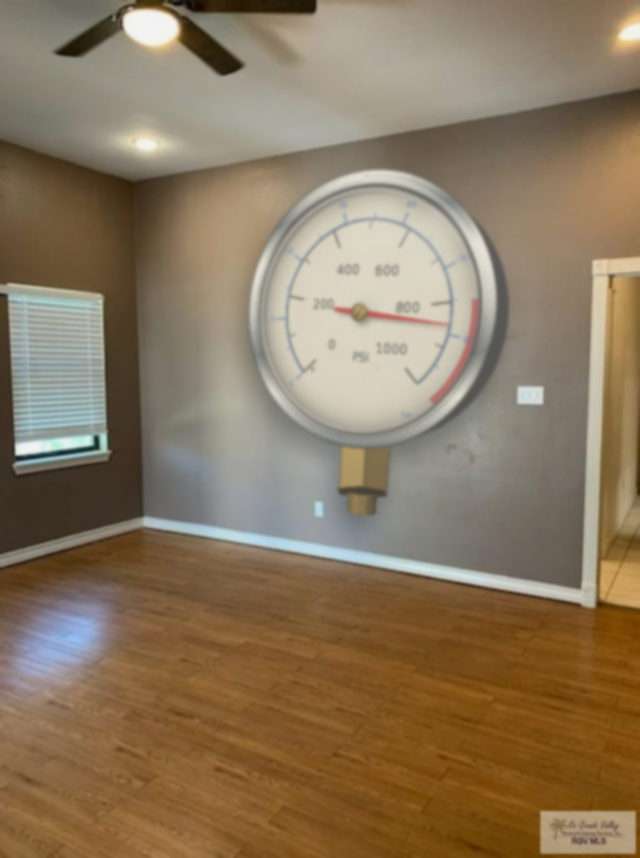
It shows value=850 unit=psi
